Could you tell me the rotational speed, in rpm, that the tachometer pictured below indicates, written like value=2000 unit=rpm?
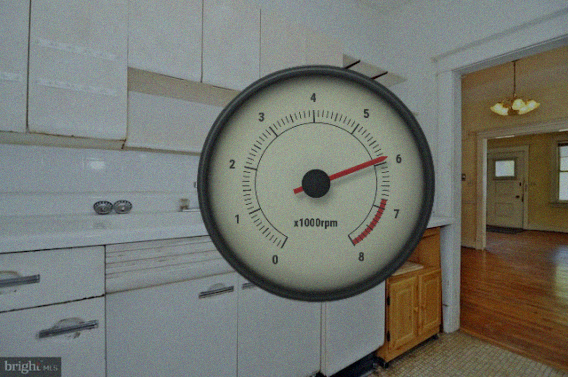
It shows value=5900 unit=rpm
